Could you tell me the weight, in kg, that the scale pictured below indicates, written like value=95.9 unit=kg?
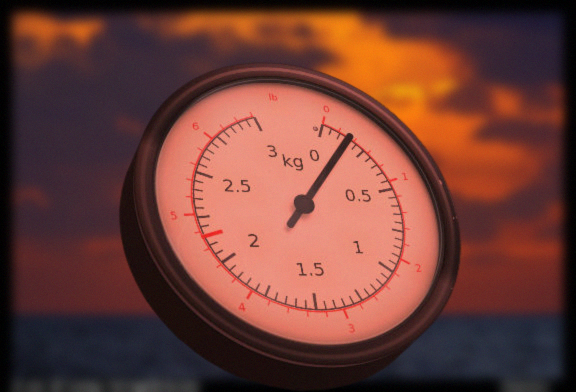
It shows value=0.15 unit=kg
